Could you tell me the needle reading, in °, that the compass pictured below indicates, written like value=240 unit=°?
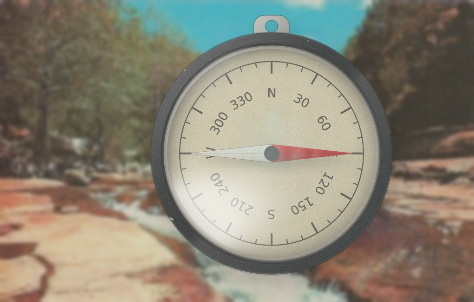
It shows value=90 unit=°
